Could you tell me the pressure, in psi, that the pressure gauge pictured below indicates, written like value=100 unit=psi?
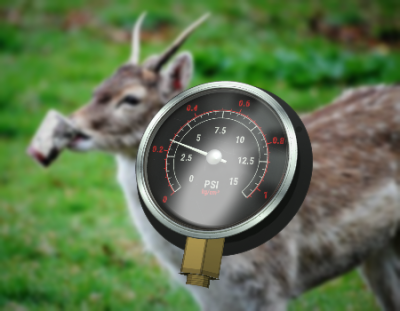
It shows value=3.5 unit=psi
